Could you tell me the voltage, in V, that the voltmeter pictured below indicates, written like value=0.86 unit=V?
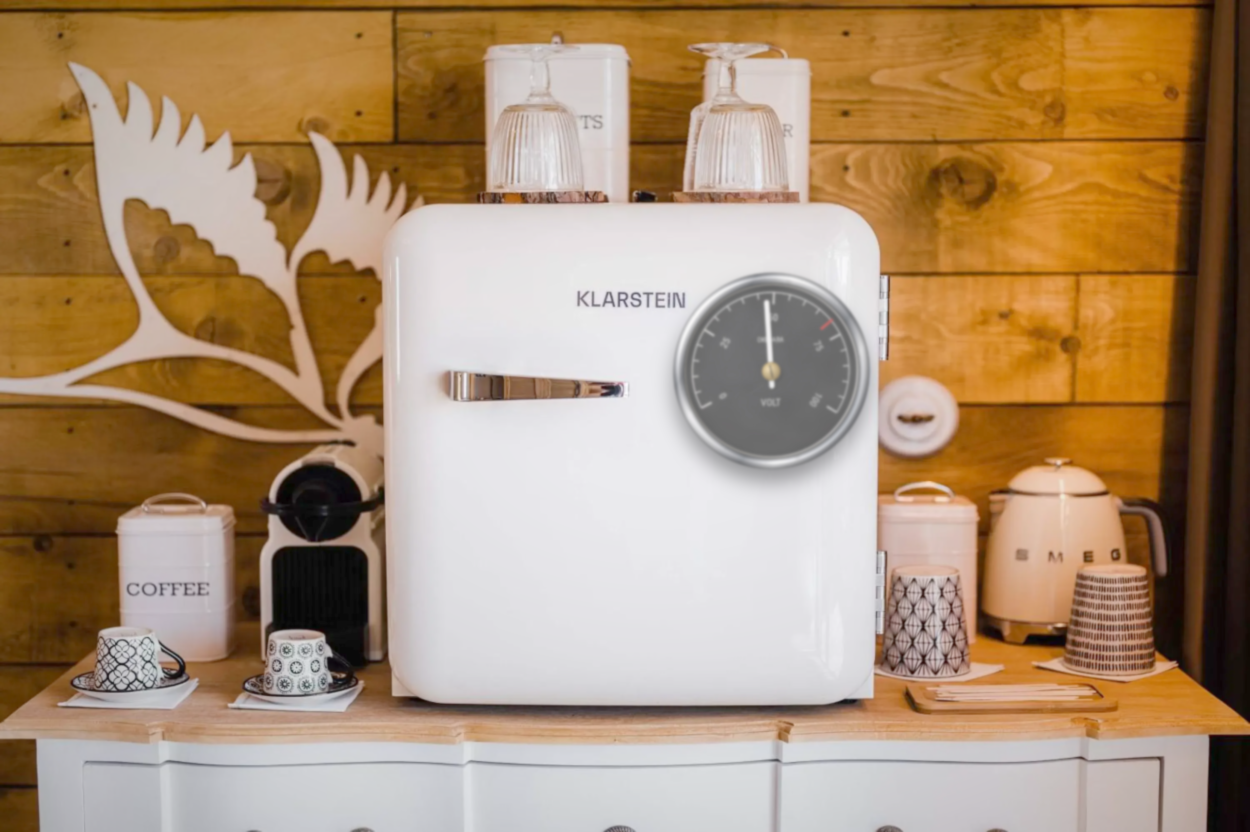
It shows value=47.5 unit=V
